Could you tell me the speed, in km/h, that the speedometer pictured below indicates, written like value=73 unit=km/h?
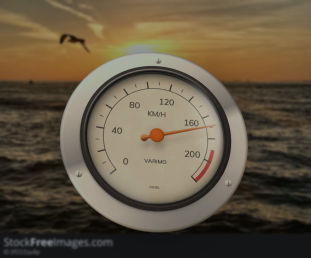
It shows value=170 unit=km/h
